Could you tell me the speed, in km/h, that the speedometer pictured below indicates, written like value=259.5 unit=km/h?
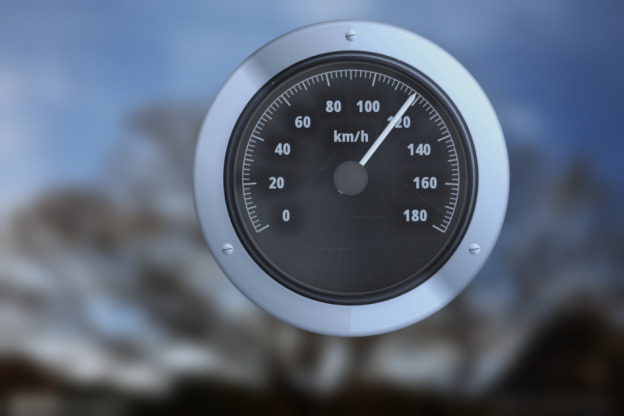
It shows value=118 unit=km/h
